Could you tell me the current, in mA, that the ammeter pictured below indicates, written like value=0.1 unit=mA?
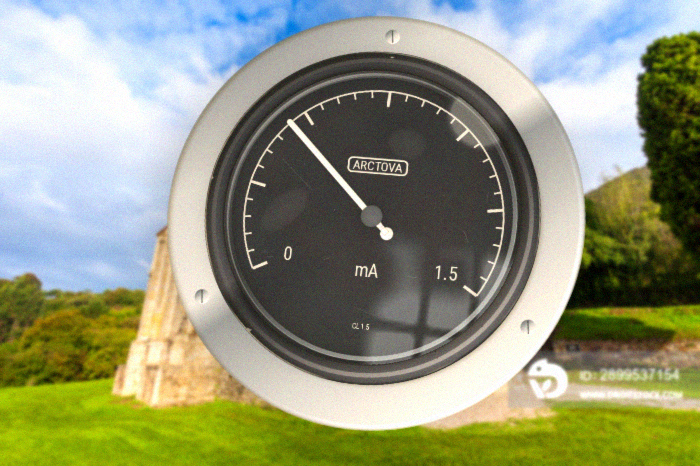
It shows value=0.45 unit=mA
